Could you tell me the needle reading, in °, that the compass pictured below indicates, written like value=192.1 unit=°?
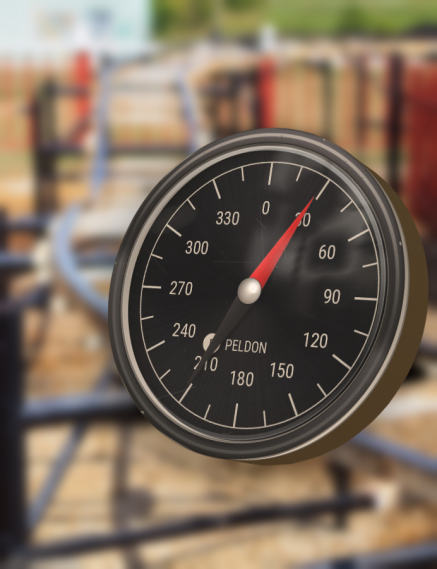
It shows value=30 unit=°
